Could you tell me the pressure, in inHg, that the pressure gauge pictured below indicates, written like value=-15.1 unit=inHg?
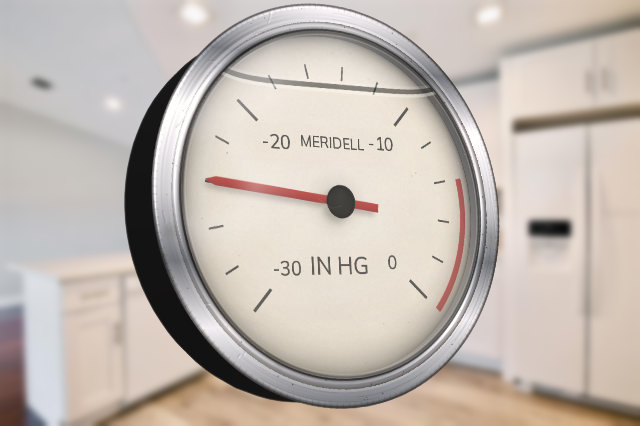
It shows value=-24 unit=inHg
